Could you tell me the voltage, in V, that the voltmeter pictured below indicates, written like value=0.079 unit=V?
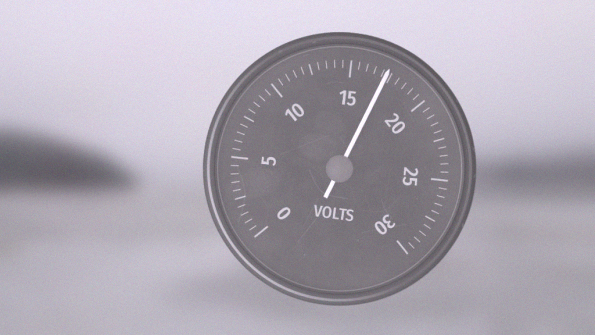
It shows value=17.25 unit=V
